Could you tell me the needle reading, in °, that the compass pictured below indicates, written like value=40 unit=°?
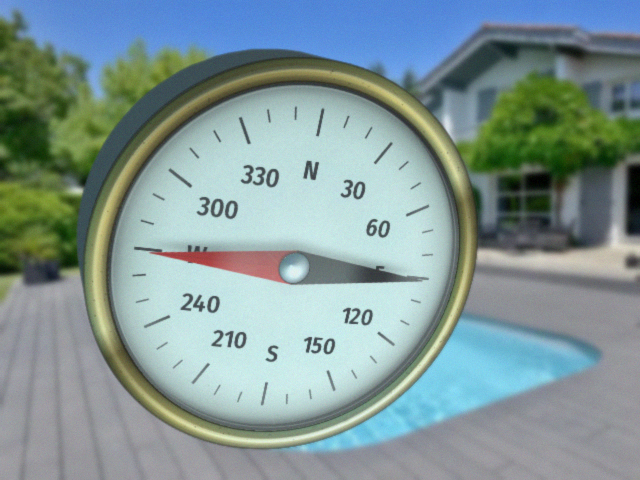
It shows value=270 unit=°
